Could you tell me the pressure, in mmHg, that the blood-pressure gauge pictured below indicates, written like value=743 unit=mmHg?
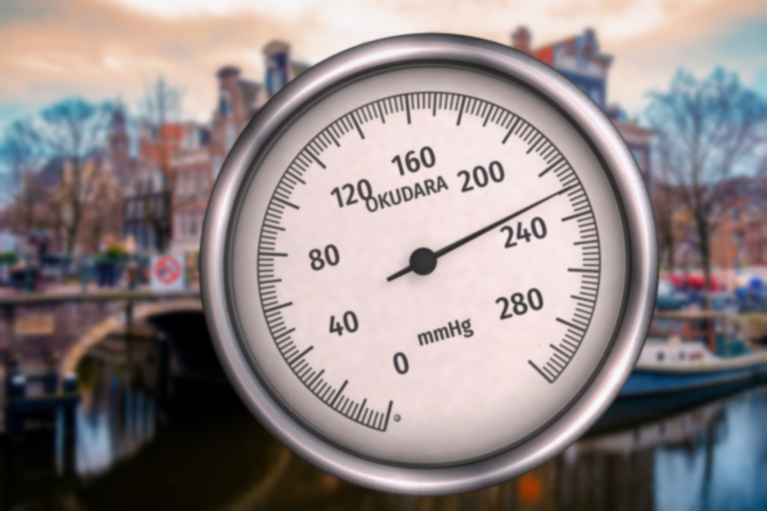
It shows value=230 unit=mmHg
